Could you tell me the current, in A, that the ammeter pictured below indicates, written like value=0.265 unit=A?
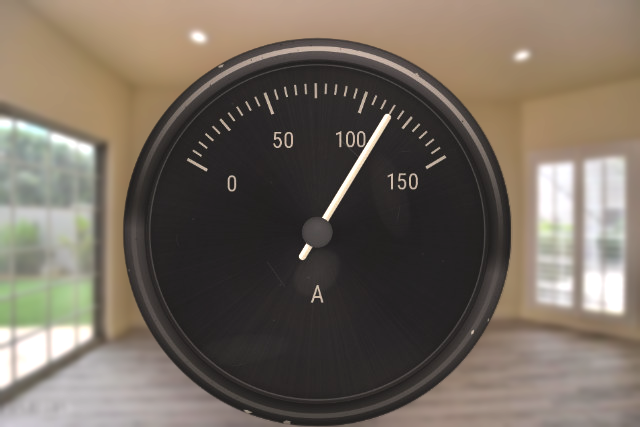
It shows value=115 unit=A
